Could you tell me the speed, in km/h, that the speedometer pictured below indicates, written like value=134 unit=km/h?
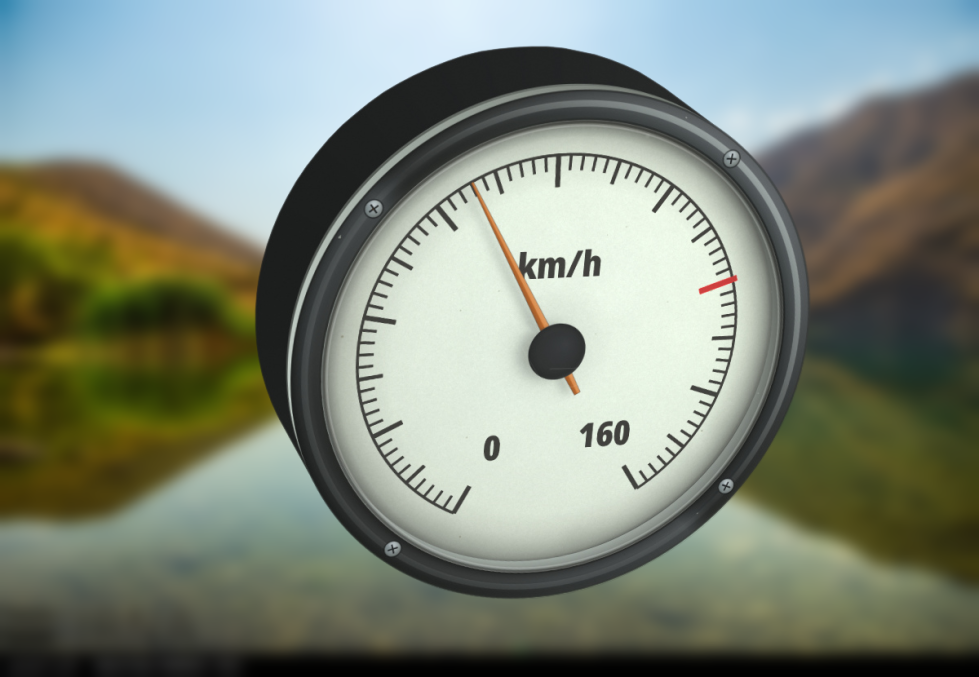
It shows value=66 unit=km/h
